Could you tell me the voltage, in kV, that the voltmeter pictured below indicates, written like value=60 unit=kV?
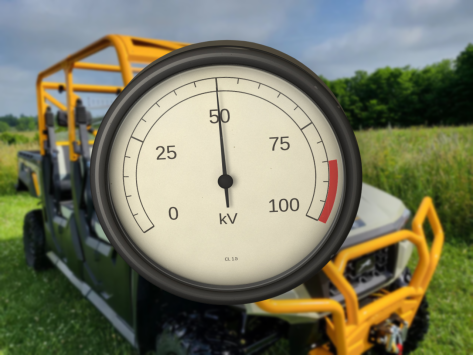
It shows value=50 unit=kV
